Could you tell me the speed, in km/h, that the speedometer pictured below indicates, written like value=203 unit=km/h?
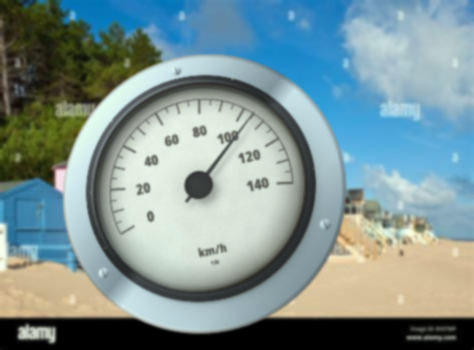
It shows value=105 unit=km/h
